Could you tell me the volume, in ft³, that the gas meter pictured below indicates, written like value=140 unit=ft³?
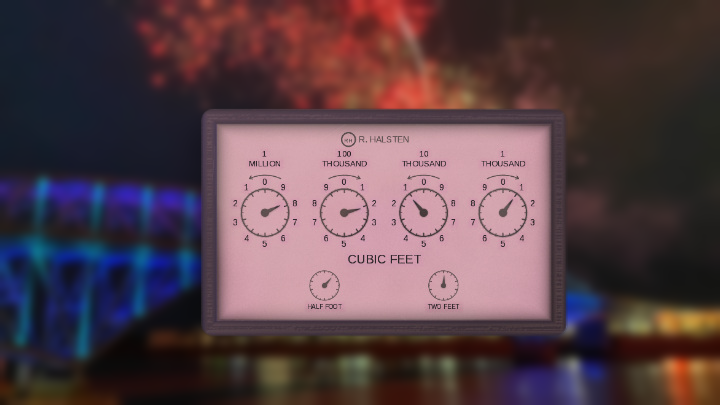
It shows value=821100 unit=ft³
